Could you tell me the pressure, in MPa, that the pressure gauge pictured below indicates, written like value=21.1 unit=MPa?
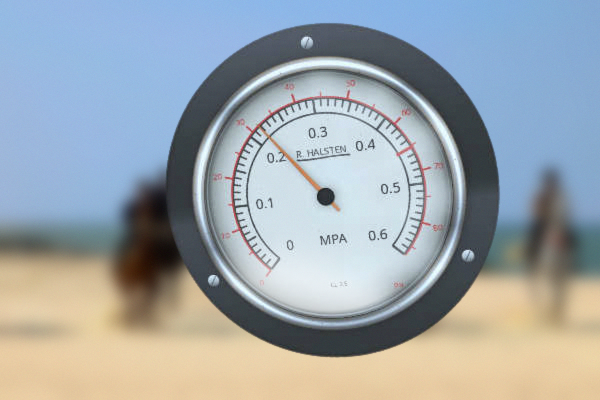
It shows value=0.22 unit=MPa
